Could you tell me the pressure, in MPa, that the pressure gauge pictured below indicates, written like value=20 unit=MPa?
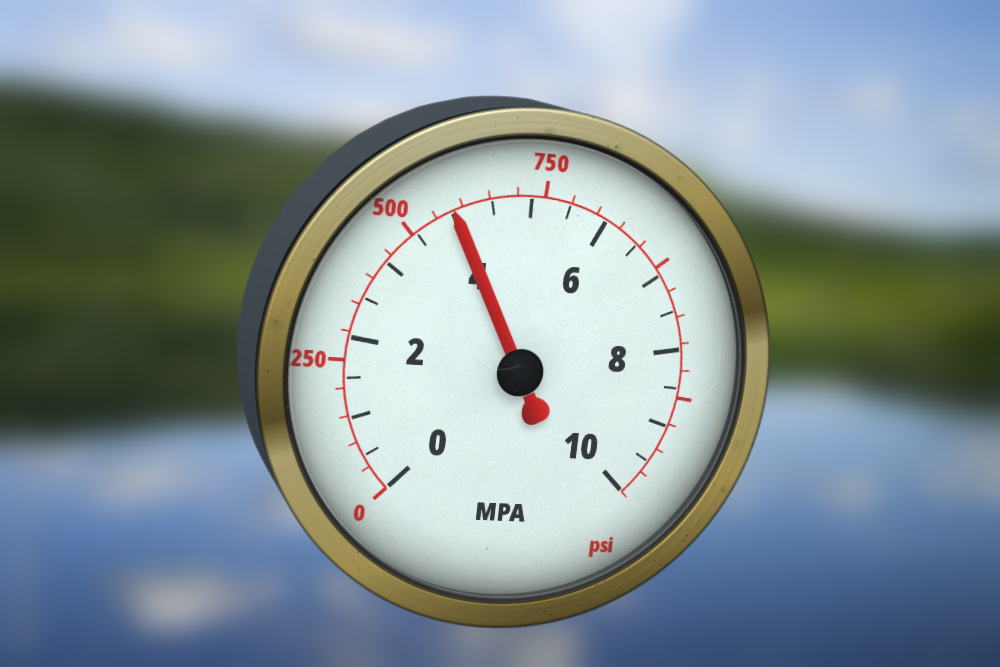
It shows value=4 unit=MPa
